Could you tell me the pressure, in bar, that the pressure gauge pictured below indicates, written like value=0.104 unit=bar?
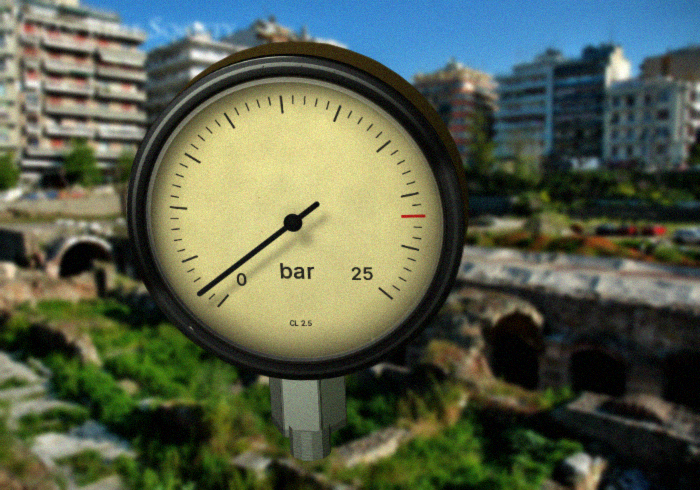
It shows value=1 unit=bar
